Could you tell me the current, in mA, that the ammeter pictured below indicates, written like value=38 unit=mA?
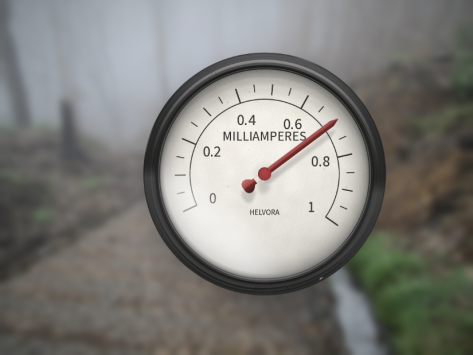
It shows value=0.7 unit=mA
